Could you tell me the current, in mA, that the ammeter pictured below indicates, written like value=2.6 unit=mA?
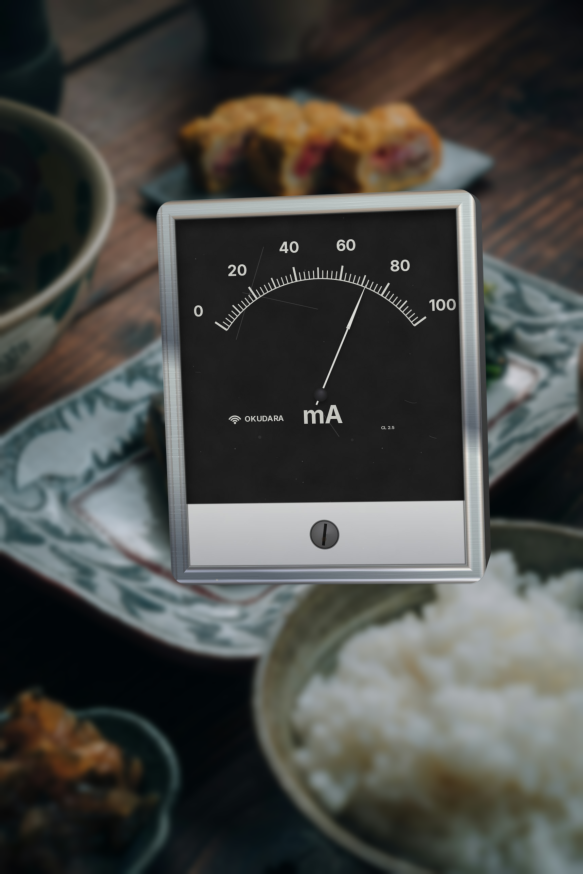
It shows value=72 unit=mA
